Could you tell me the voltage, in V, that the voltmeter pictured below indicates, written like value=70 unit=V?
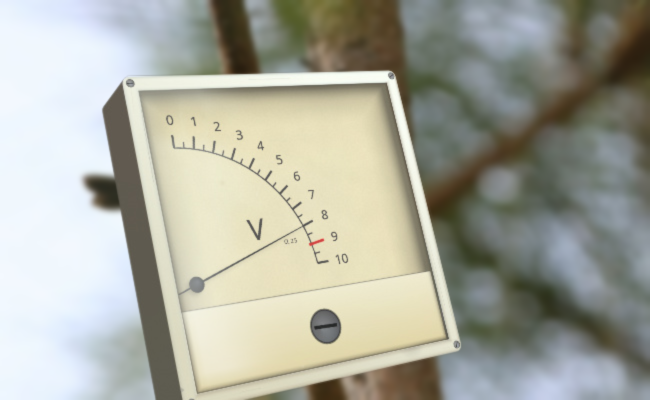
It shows value=8 unit=V
